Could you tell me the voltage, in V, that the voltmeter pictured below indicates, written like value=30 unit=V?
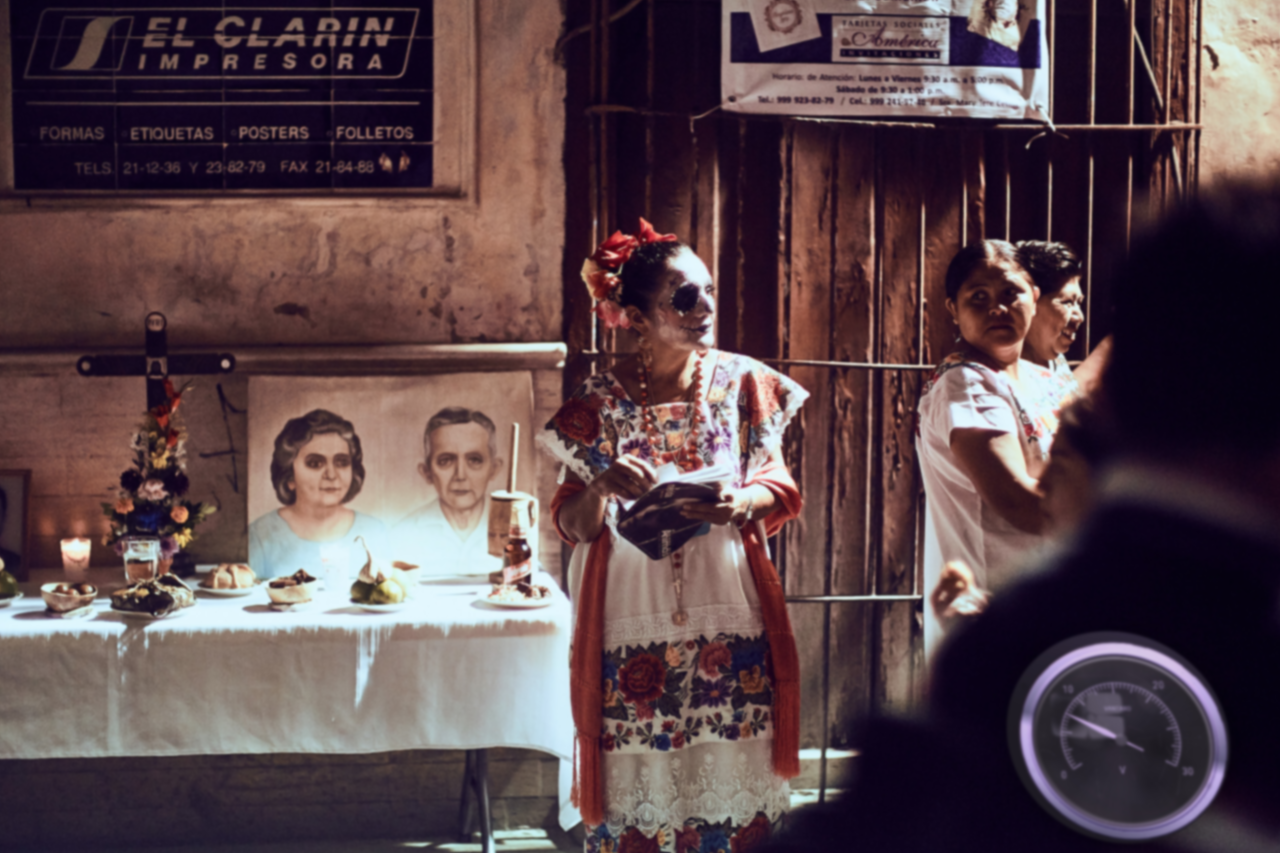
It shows value=7.5 unit=V
